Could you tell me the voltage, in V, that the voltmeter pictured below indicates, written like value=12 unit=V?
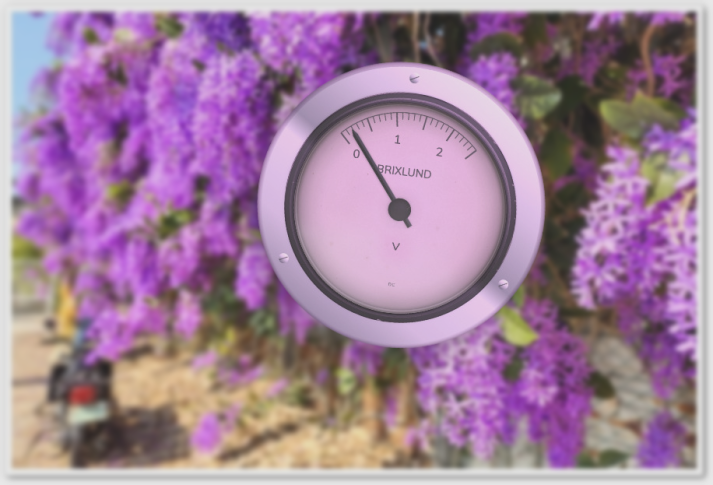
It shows value=0.2 unit=V
